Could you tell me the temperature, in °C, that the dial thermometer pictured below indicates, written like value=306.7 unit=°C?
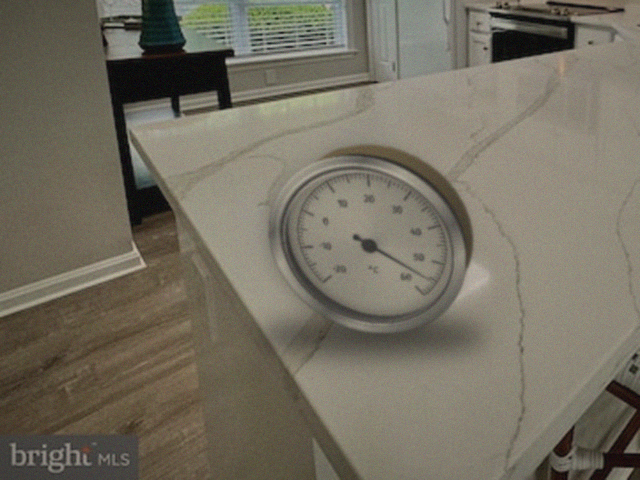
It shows value=55 unit=°C
